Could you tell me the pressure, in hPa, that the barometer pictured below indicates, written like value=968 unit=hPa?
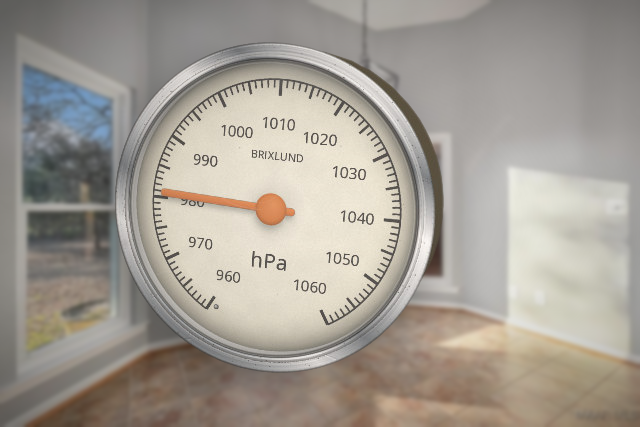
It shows value=981 unit=hPa
